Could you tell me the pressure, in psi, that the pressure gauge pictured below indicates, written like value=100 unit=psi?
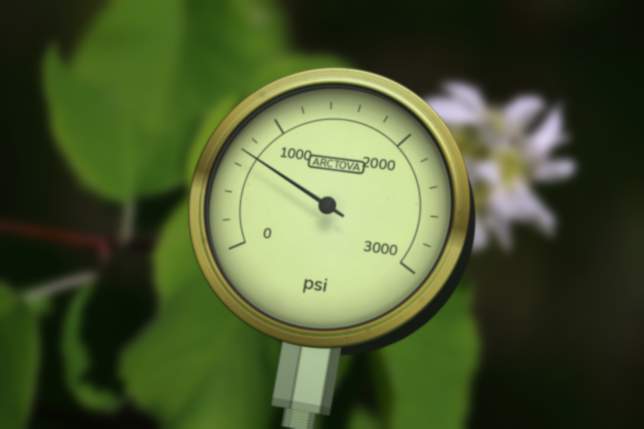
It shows value=700 unit=psi
